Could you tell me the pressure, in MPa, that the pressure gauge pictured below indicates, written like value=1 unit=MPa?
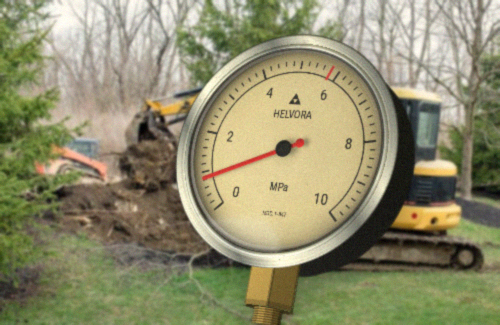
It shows value=0.8 unit=MPa
